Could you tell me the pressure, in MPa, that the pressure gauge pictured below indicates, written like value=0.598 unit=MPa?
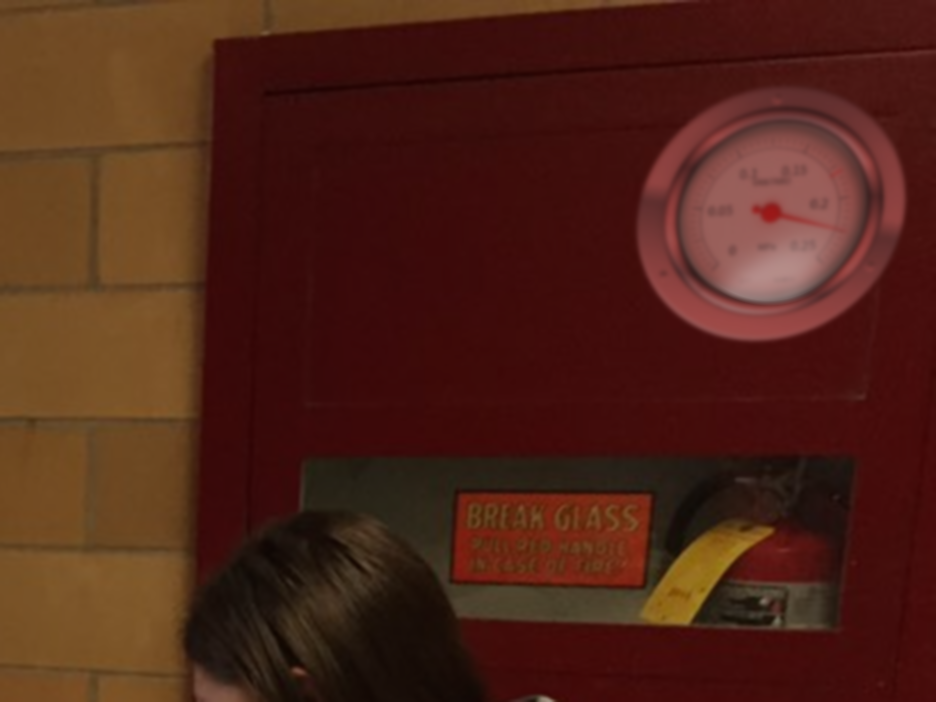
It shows value=0.225 unit=MPa
